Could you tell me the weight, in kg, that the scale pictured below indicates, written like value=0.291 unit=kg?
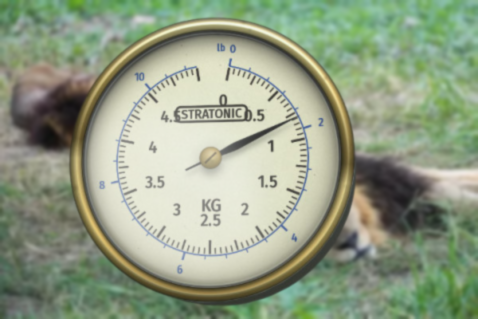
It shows value=0.8 unit=kg
